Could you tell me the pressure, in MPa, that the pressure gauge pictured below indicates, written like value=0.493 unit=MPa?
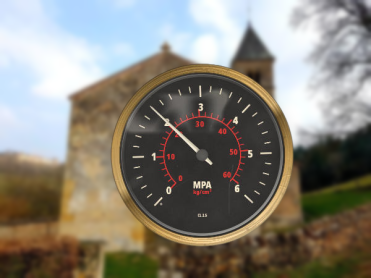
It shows value=2 unit=MPa
